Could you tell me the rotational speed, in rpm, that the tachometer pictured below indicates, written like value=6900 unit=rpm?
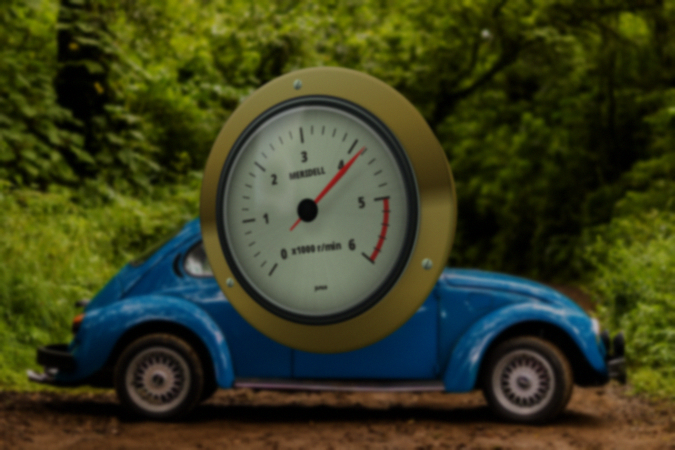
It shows value=4200 unit=rpm
